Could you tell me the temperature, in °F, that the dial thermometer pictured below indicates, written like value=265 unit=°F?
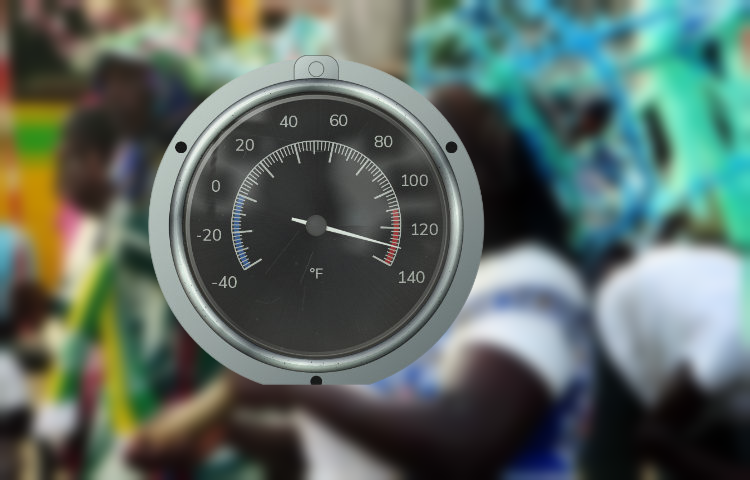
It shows value=130 unit=°F
